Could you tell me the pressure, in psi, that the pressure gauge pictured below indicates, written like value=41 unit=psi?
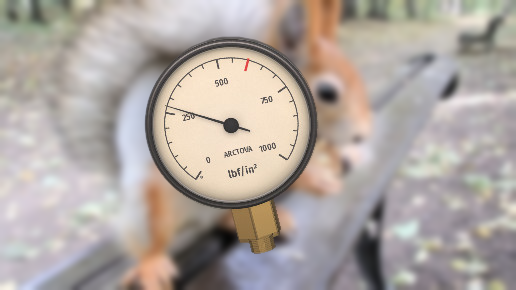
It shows value=275 unit=psi
